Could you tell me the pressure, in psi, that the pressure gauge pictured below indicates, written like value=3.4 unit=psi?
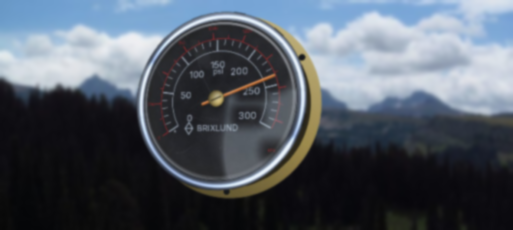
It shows value=240 unit=psi
